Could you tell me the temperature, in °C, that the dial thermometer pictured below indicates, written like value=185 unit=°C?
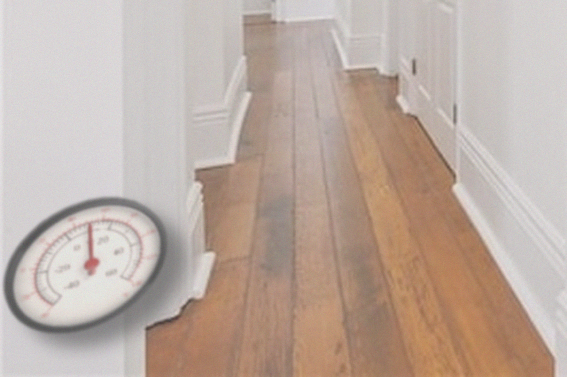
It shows value=10 unit=°C
